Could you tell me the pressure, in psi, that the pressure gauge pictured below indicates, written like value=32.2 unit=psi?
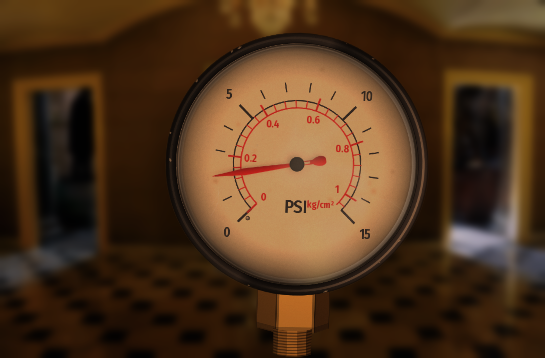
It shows value=2 unit=psi
